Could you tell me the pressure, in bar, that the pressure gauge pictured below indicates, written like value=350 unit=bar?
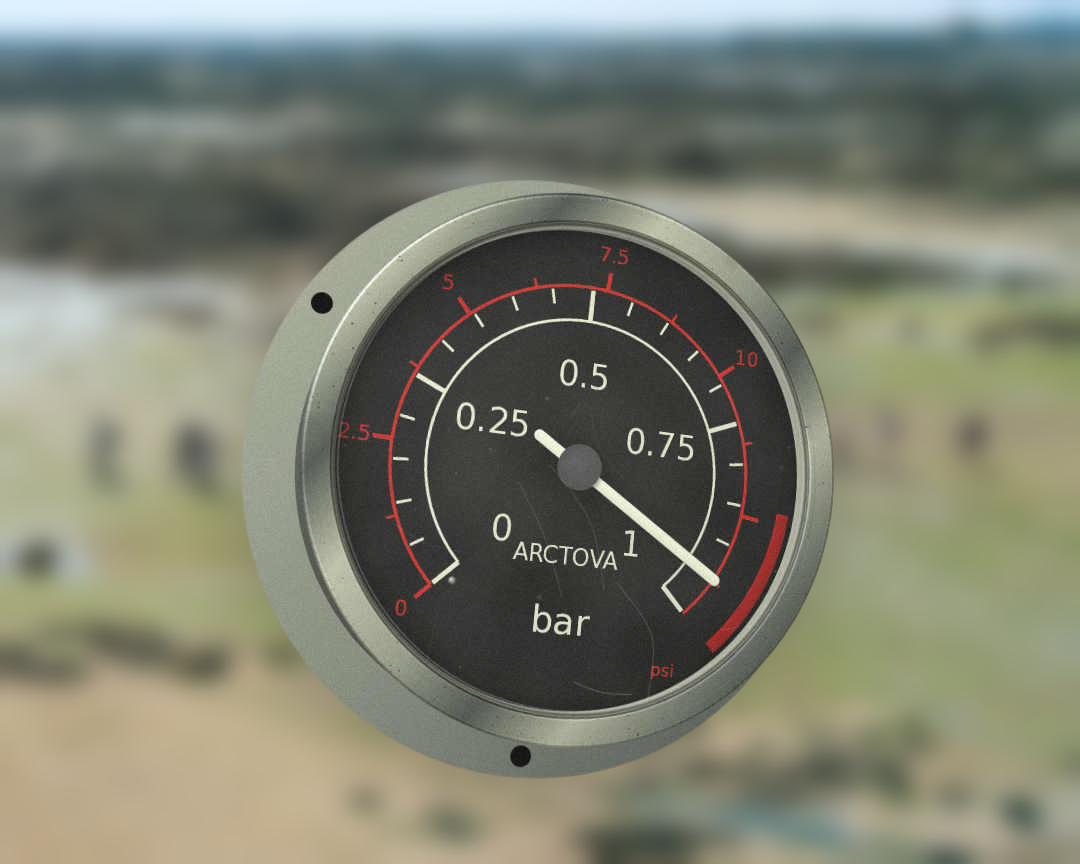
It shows value=0.95 unit=bar
